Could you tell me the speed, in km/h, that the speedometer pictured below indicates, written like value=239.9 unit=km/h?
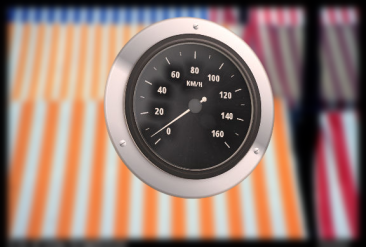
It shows value=5 unit=km/h
